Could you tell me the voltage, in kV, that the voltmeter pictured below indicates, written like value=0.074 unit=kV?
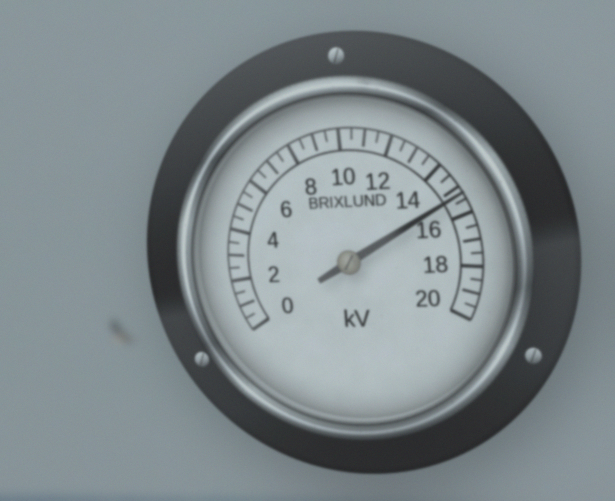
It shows value=15.25 unit=kV
